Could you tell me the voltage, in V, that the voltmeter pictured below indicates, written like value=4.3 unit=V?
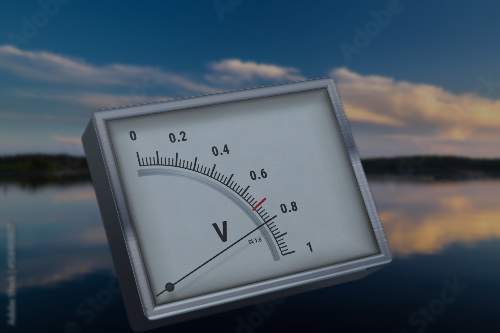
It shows value=0.8 unit=V
